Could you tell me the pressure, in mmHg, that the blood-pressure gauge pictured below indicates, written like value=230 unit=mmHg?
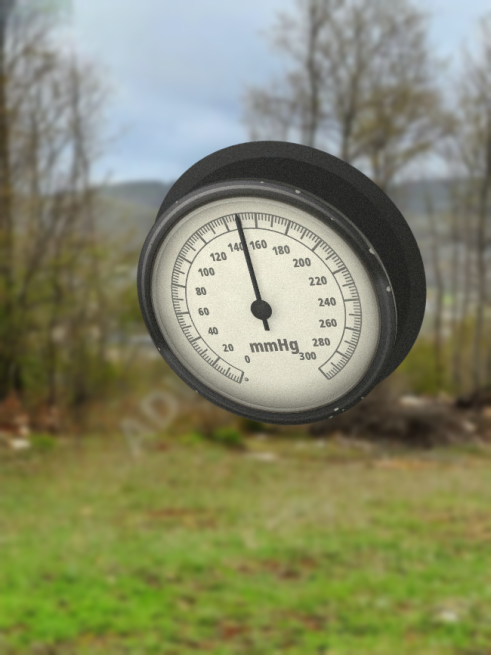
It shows value=150 unit=mmHg
